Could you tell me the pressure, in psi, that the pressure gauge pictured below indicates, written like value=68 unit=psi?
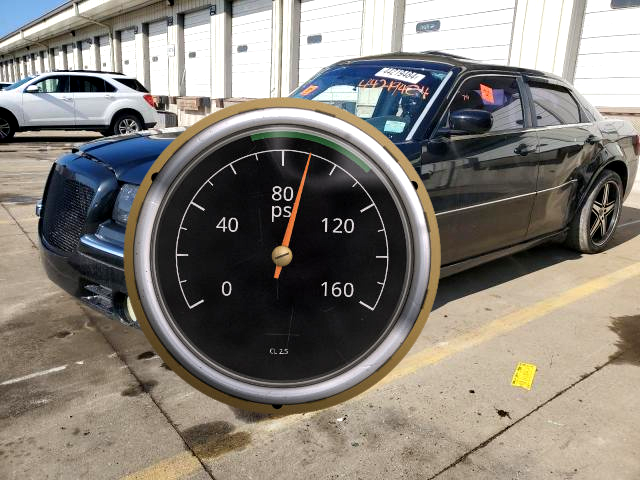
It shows value=90 unit=psi
